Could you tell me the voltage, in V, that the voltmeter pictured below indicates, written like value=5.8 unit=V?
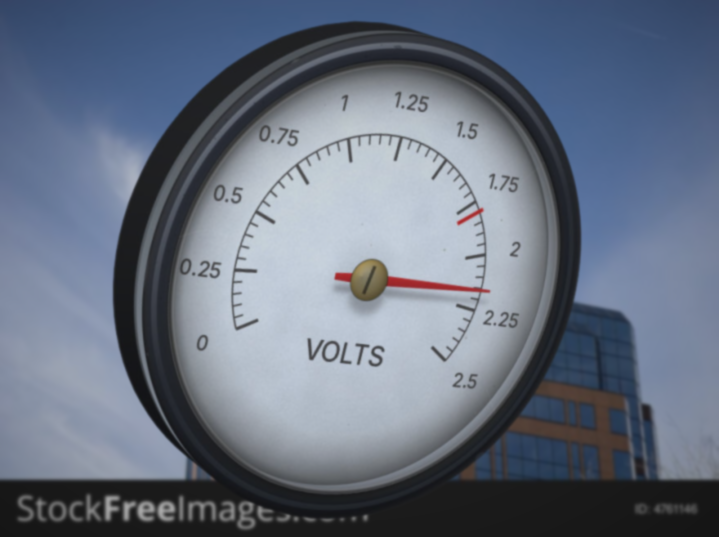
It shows value=2.15 unit=V
